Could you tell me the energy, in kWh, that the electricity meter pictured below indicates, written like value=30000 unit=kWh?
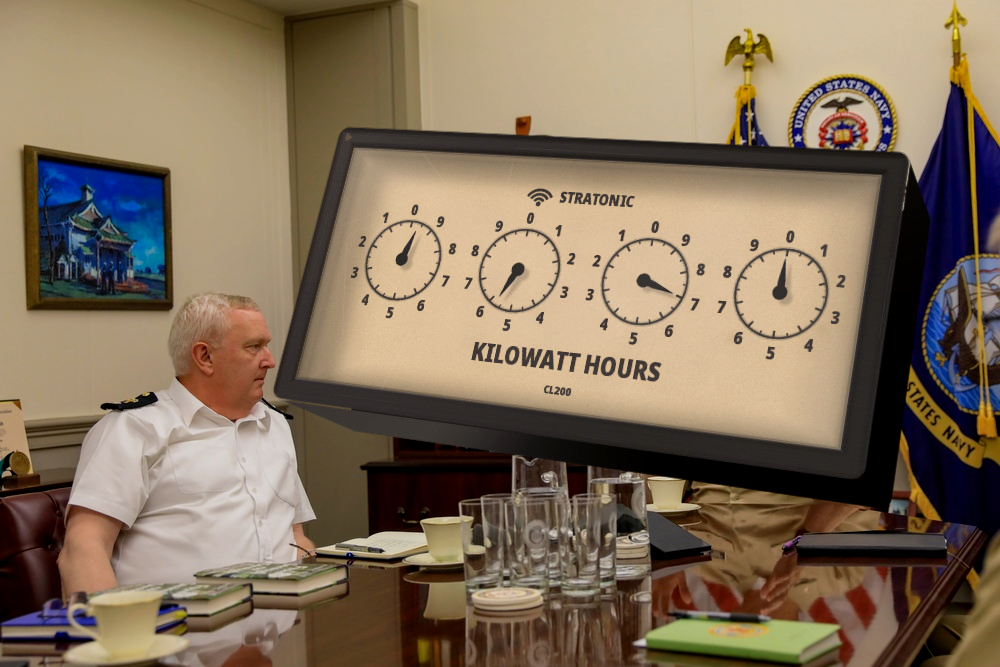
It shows value=9570 unit=kWh
